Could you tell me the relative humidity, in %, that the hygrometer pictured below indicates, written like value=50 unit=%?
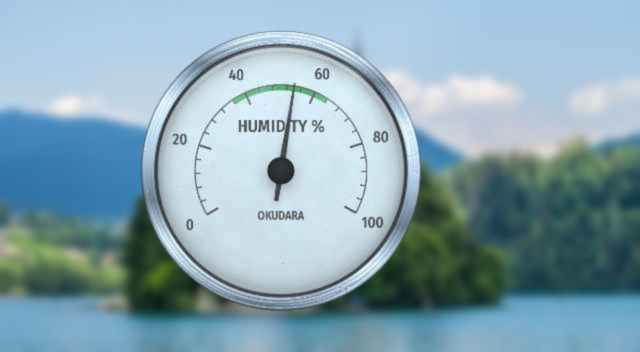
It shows value=54 unit=%
